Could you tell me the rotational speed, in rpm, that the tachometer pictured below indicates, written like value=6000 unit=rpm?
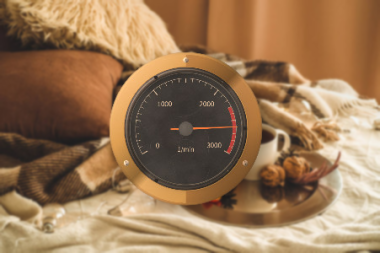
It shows value=2600 unit=rpm
